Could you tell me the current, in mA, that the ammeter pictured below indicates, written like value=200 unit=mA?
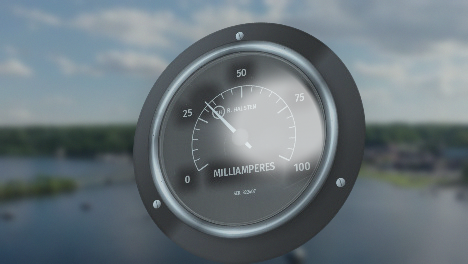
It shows value=32.5 unit=mA
